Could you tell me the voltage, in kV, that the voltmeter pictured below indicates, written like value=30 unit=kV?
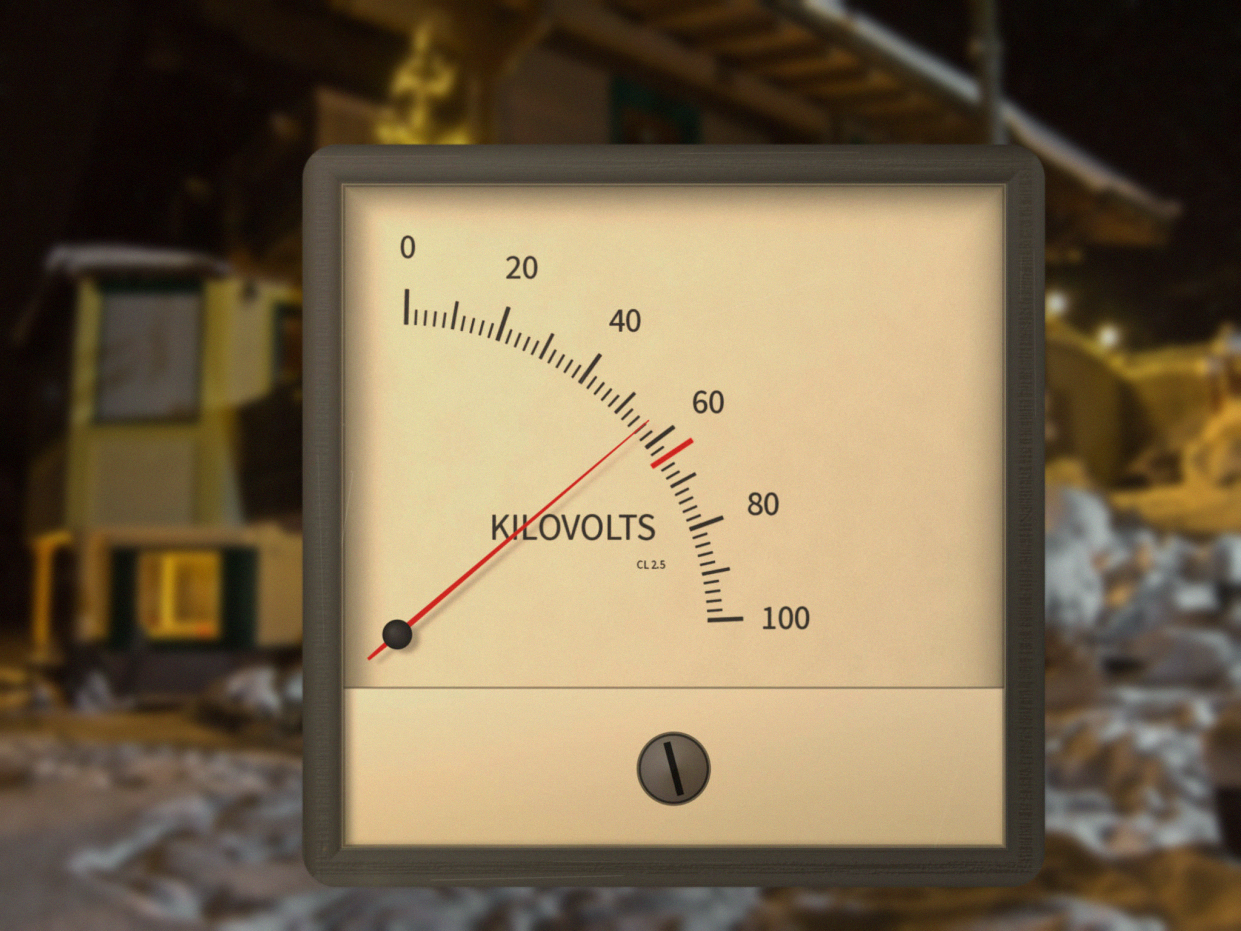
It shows value=56 unit=kV
